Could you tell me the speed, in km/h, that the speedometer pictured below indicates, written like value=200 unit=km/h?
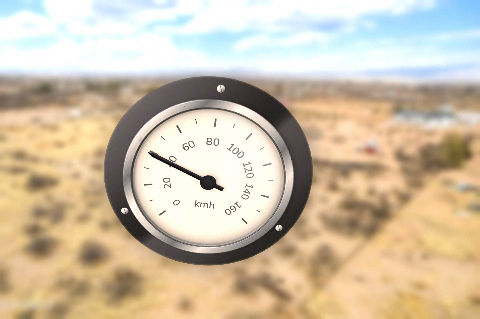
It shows value=40 unit=km/h
